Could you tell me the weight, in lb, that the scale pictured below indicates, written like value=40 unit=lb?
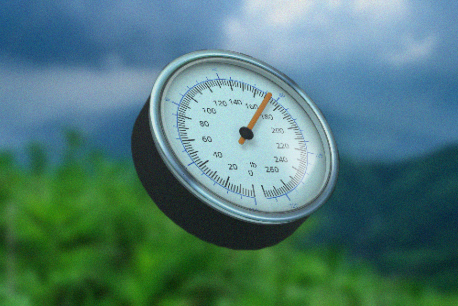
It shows value=170 unit=lb
